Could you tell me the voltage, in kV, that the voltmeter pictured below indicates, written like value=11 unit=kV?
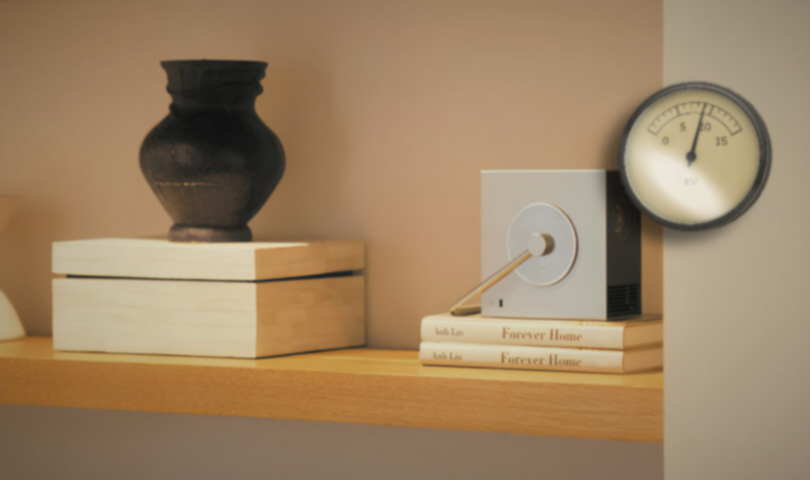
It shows value=9 unit=kV
